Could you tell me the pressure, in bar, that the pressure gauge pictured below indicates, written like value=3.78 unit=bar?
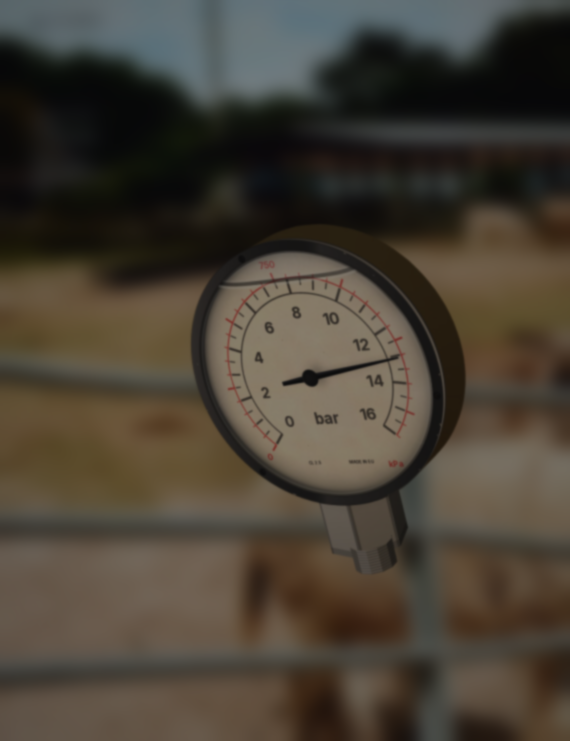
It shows value=13 unit=bar
